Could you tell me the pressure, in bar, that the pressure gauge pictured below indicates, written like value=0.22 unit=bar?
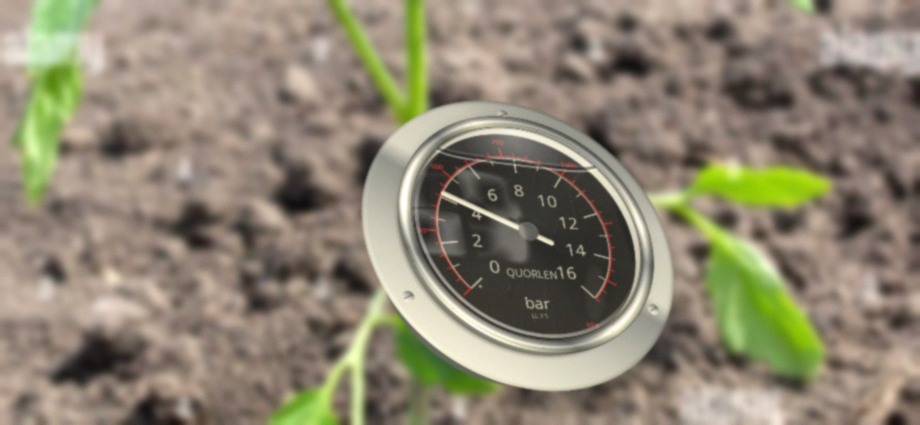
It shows value=4 unit=bar
